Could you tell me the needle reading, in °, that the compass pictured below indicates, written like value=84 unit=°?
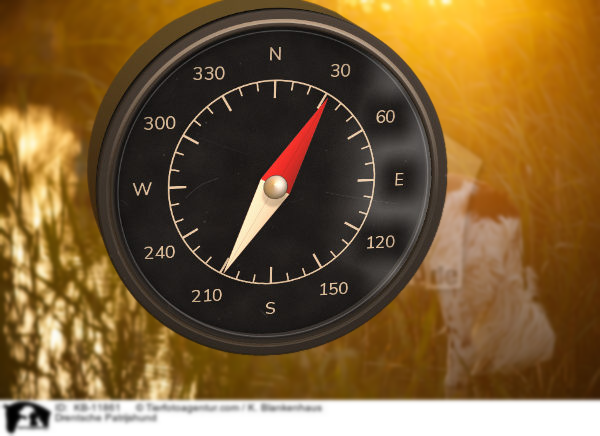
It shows value=30 unit=°
